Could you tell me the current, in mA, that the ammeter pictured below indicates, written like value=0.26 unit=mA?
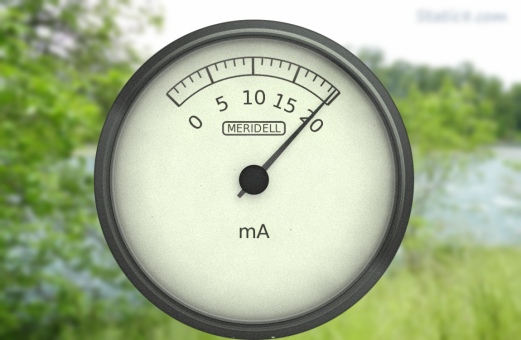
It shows value=19.5 unit=mA
